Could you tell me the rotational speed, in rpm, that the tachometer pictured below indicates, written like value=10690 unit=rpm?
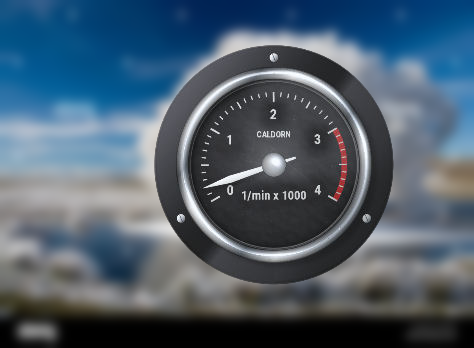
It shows value=200 unit=rpm
